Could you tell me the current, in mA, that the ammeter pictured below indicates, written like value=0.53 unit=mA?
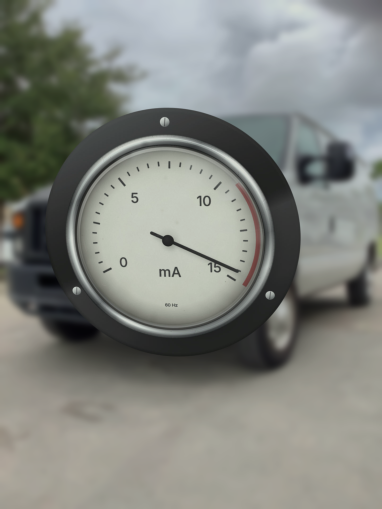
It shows value=14.5 unit=mA
